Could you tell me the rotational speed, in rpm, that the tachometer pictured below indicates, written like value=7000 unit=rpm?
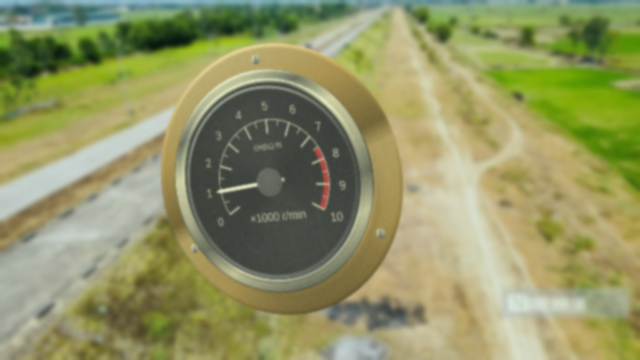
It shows value=1000 unit=rpm
